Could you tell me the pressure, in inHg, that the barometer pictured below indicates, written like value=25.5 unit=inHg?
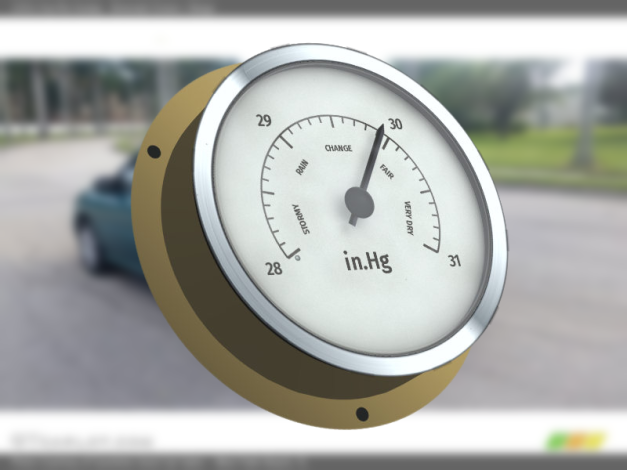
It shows value=29.9 unit=inHg
